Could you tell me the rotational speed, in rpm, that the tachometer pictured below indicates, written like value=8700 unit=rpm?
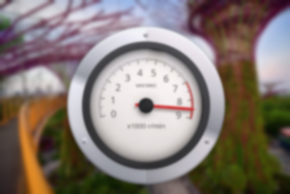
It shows value=8500 unit=rpm
